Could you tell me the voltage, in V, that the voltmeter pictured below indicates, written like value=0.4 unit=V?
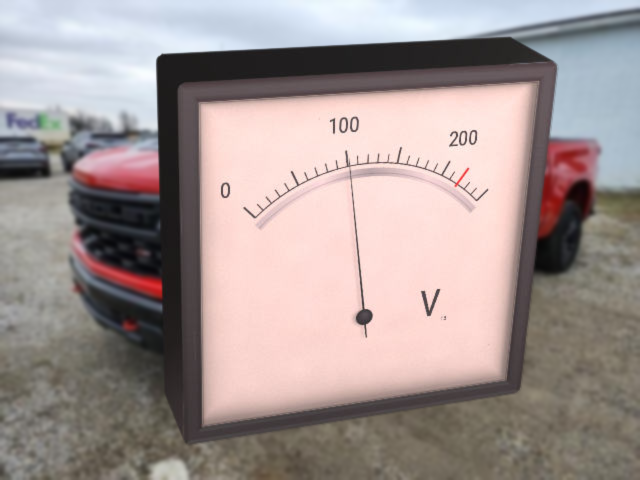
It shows value=100 unit=V
